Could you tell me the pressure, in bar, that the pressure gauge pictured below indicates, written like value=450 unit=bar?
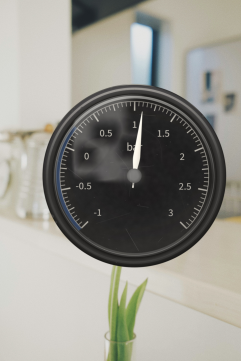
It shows value=1.1 unit=bar
